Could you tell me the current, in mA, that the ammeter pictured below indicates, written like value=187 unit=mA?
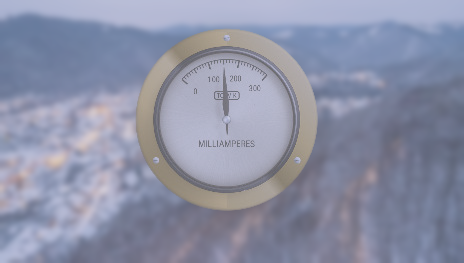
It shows value=150 unit=mA
